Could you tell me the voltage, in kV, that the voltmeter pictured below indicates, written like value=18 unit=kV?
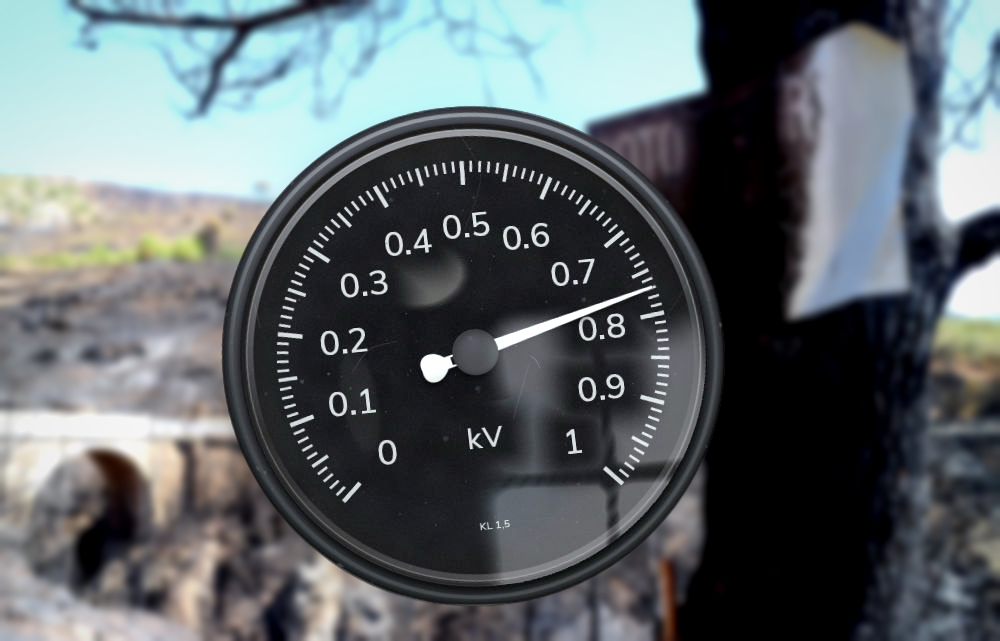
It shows value=0.77 unit=kV
